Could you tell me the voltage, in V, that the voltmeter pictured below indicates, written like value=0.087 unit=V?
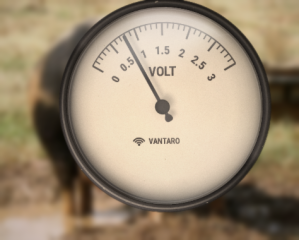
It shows value=0.8 unit=V
